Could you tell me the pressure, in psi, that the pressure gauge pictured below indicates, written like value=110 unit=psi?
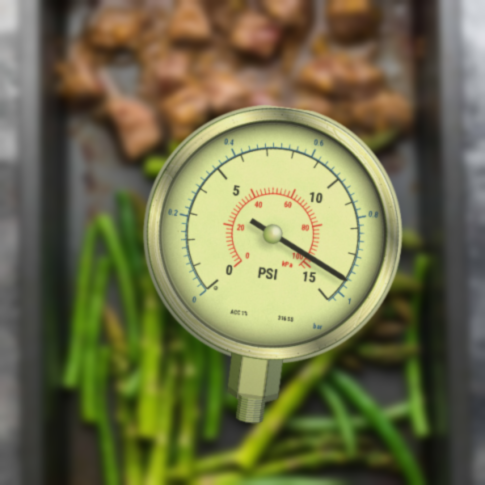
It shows value=14 unit=psi
